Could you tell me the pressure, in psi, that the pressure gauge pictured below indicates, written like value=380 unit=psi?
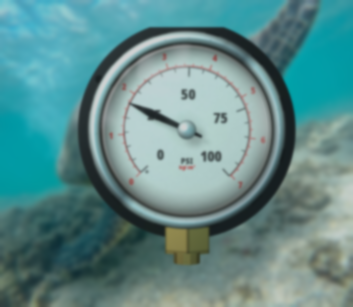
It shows value=25 unit=psi
